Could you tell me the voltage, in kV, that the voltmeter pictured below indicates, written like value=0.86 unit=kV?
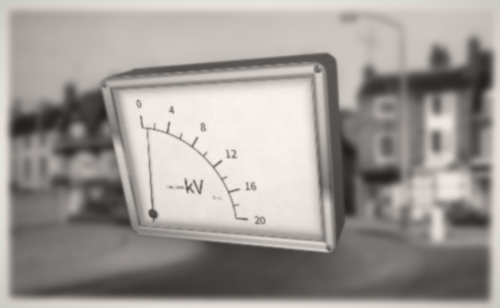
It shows value=1 unit=kV
